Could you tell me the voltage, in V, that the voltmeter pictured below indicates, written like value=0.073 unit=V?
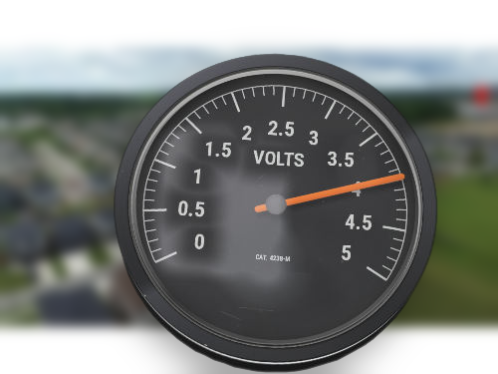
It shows value=4 unit=V
